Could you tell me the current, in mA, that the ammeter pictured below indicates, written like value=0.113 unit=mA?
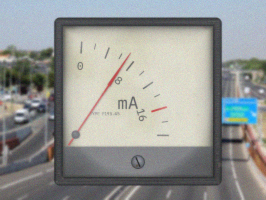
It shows value=7 unit=mA
